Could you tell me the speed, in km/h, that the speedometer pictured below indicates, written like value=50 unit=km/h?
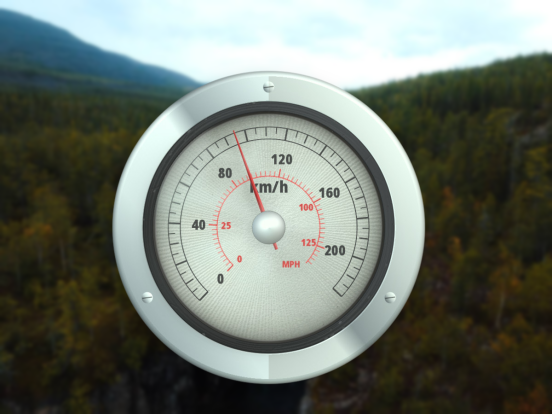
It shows value=95 unit=km/h
